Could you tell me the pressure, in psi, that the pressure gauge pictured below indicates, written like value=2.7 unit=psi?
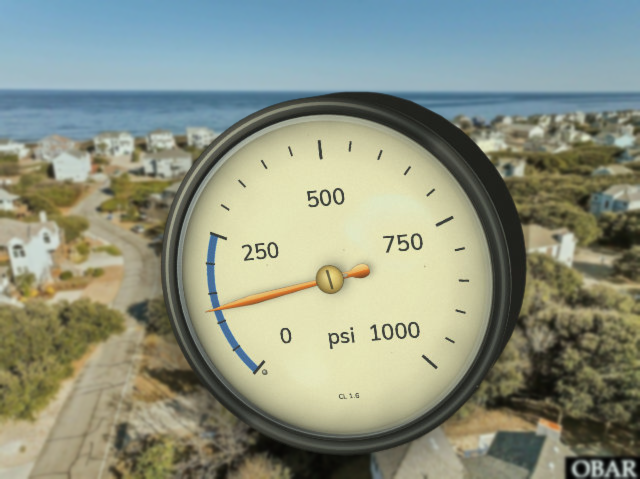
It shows value=125 unit=psi
